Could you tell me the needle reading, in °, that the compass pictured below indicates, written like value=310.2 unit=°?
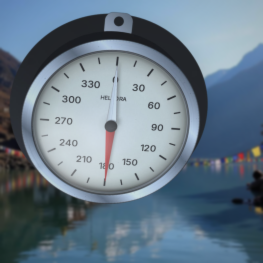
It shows value=180 unit=°
